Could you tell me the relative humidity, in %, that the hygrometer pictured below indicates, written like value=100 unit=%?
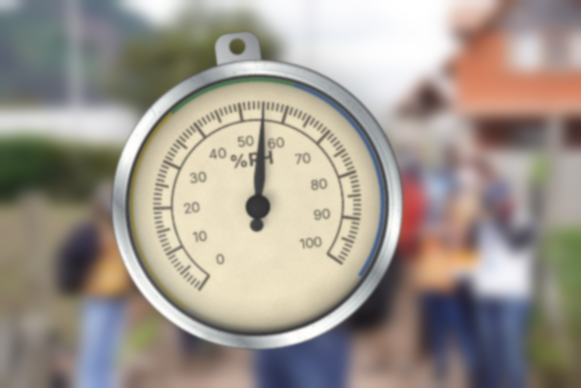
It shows value=55 unit=%
